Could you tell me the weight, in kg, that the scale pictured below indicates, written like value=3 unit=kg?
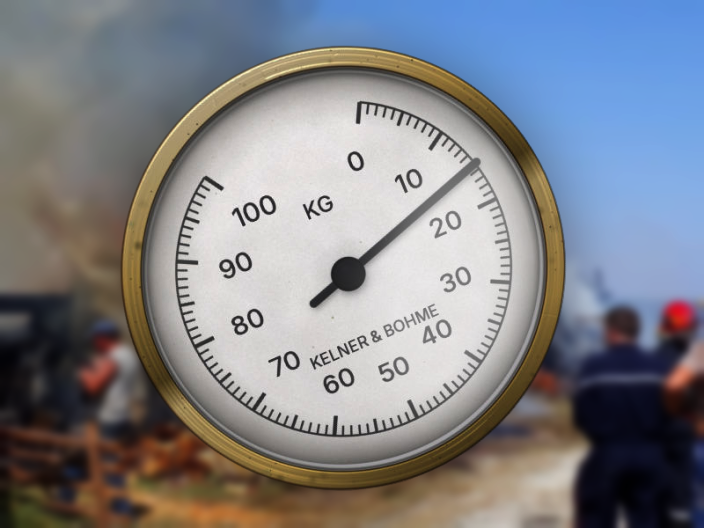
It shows value=15 unit=kg
